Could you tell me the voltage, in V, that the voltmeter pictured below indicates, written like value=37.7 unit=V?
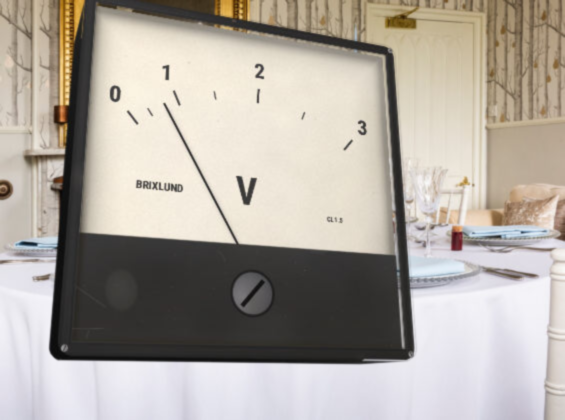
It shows value=0.75 unit=V
